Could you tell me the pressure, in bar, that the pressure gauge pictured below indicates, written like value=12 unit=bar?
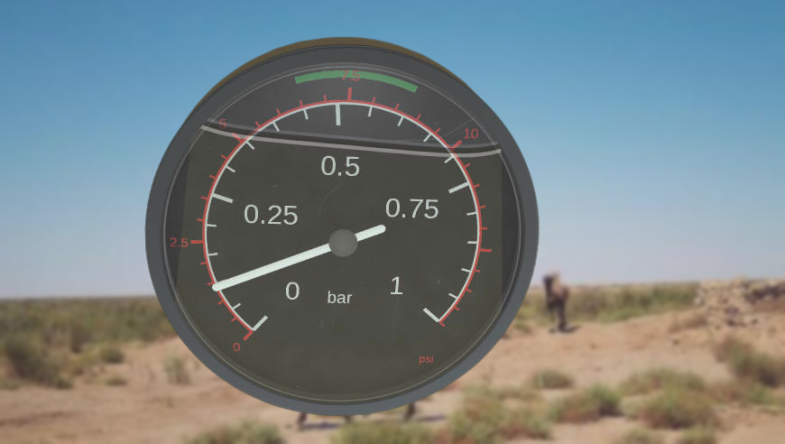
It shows value=0.1 unit=bar
